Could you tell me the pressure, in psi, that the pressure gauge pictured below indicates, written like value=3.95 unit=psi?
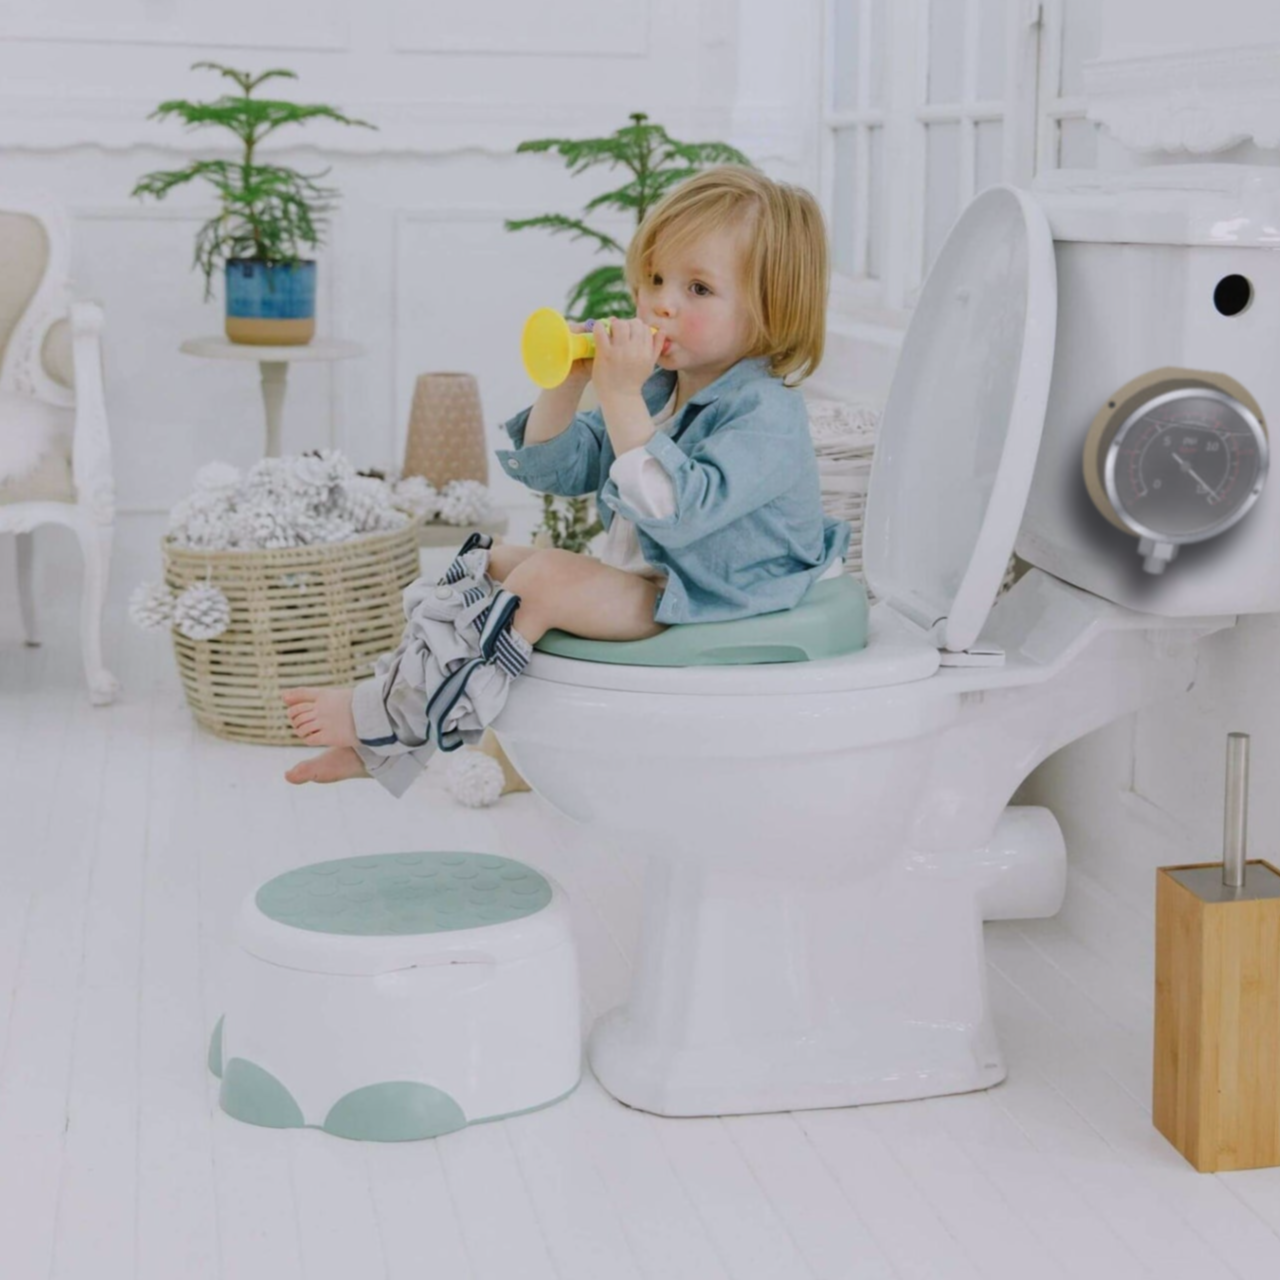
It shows value=14.5 unit=psi
